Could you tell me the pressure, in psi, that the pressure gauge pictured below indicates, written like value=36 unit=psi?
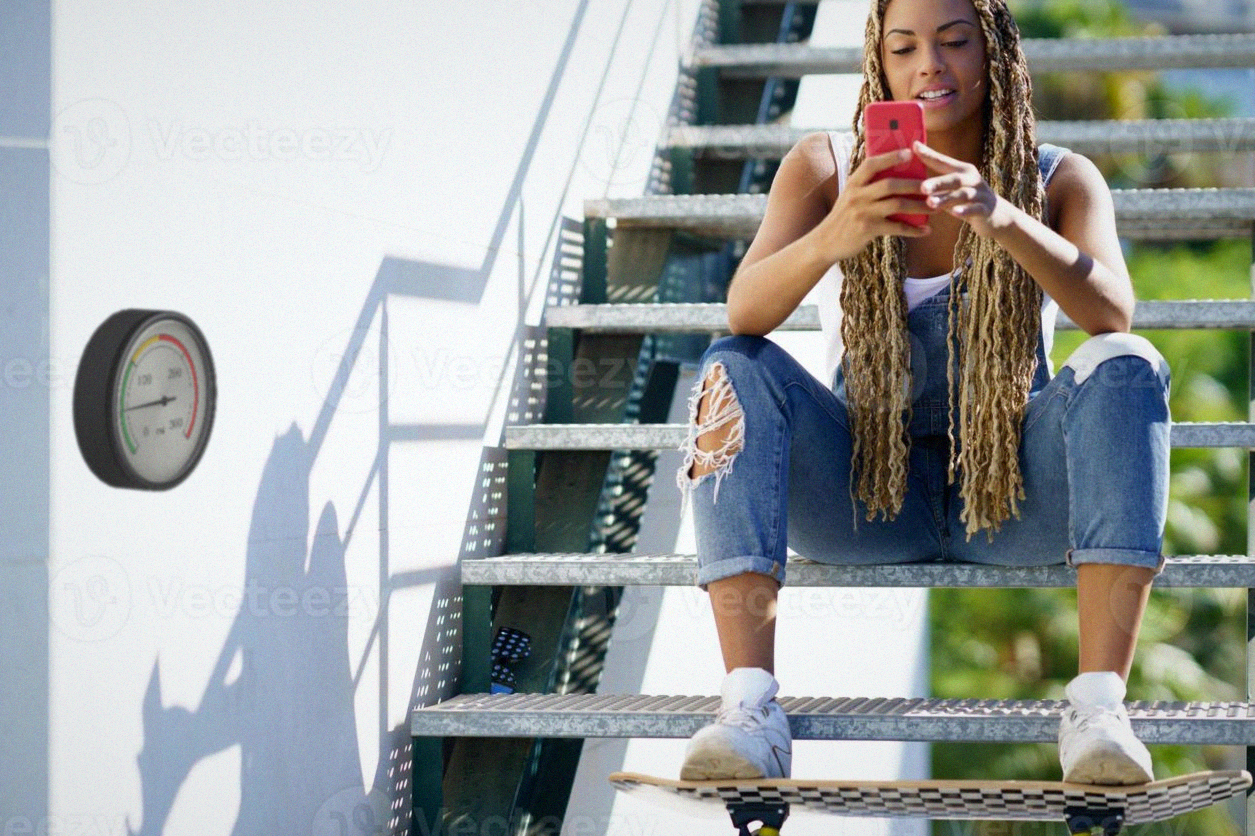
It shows value=50 unit=psi
